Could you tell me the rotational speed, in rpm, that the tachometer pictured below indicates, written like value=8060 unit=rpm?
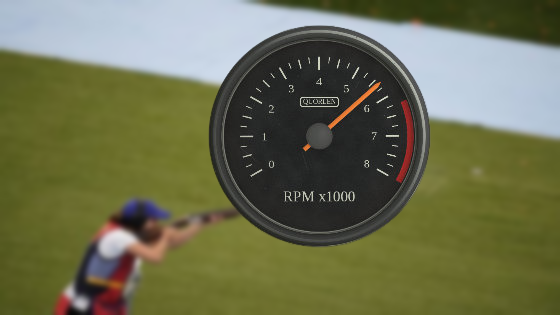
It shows value=5625 unit=rpm
